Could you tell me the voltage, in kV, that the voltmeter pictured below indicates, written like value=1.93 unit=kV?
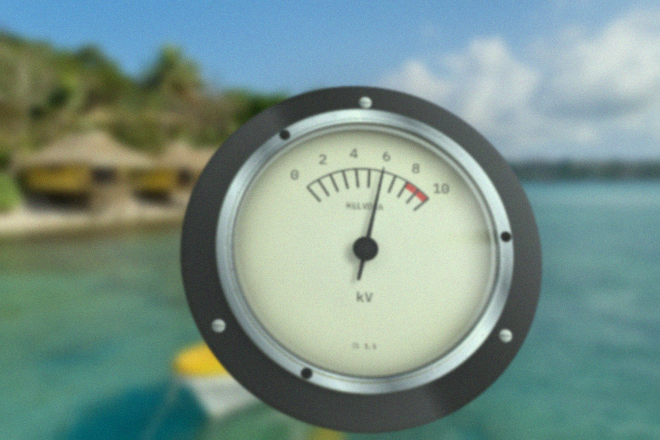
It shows value=6 unit=kV
